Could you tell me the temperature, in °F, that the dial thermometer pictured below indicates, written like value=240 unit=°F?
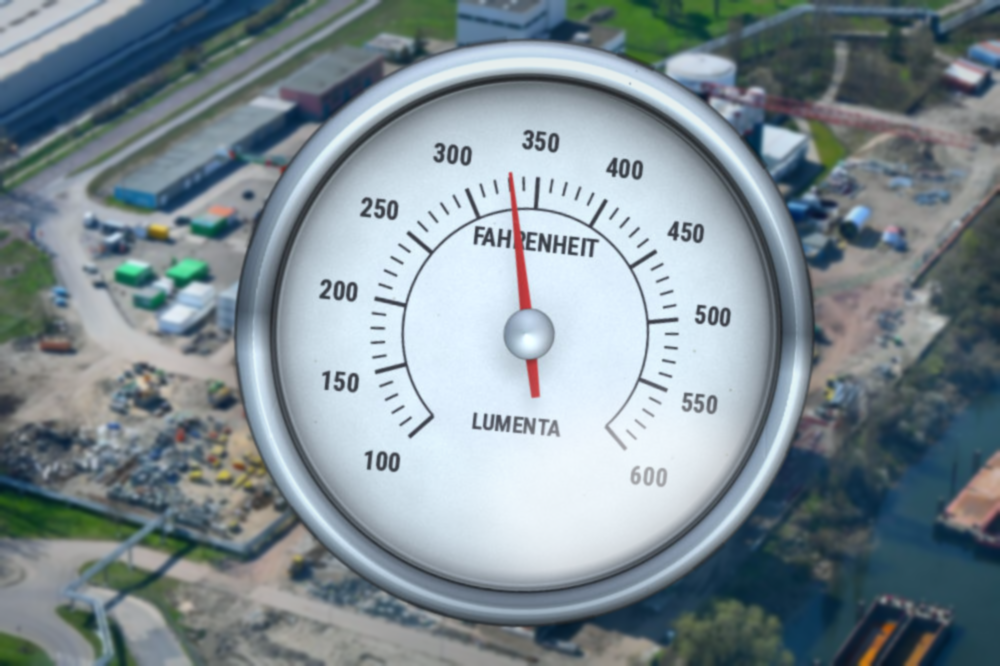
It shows value=330 unit=°F
